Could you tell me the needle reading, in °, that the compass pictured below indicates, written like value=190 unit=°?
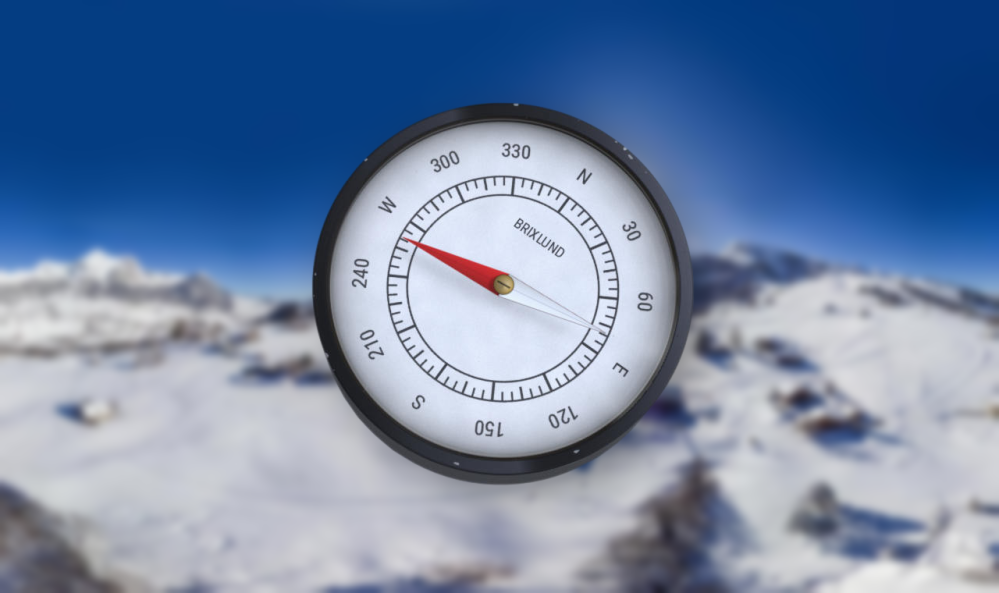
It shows value=260 unit=°
